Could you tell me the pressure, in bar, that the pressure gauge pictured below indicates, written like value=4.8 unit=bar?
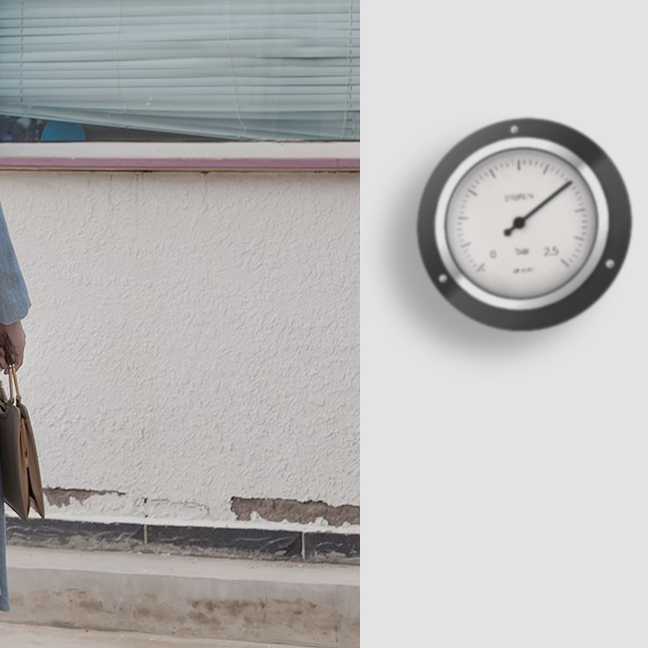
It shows value=1.75 unit=bar
